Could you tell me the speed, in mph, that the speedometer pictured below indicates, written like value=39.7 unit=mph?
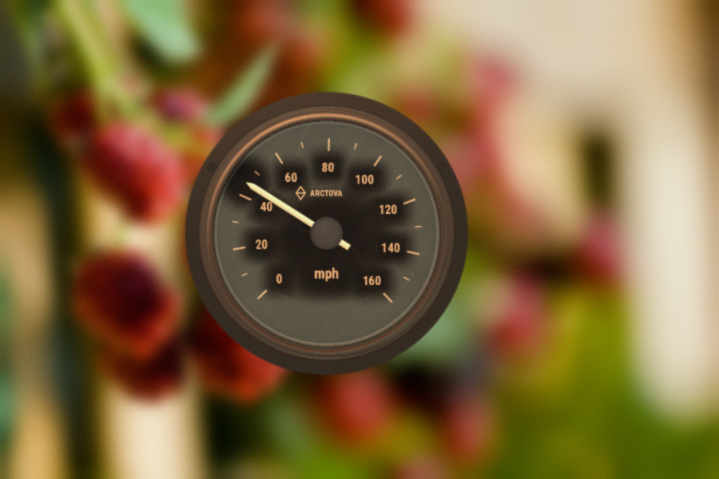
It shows value=45 unit=mph
